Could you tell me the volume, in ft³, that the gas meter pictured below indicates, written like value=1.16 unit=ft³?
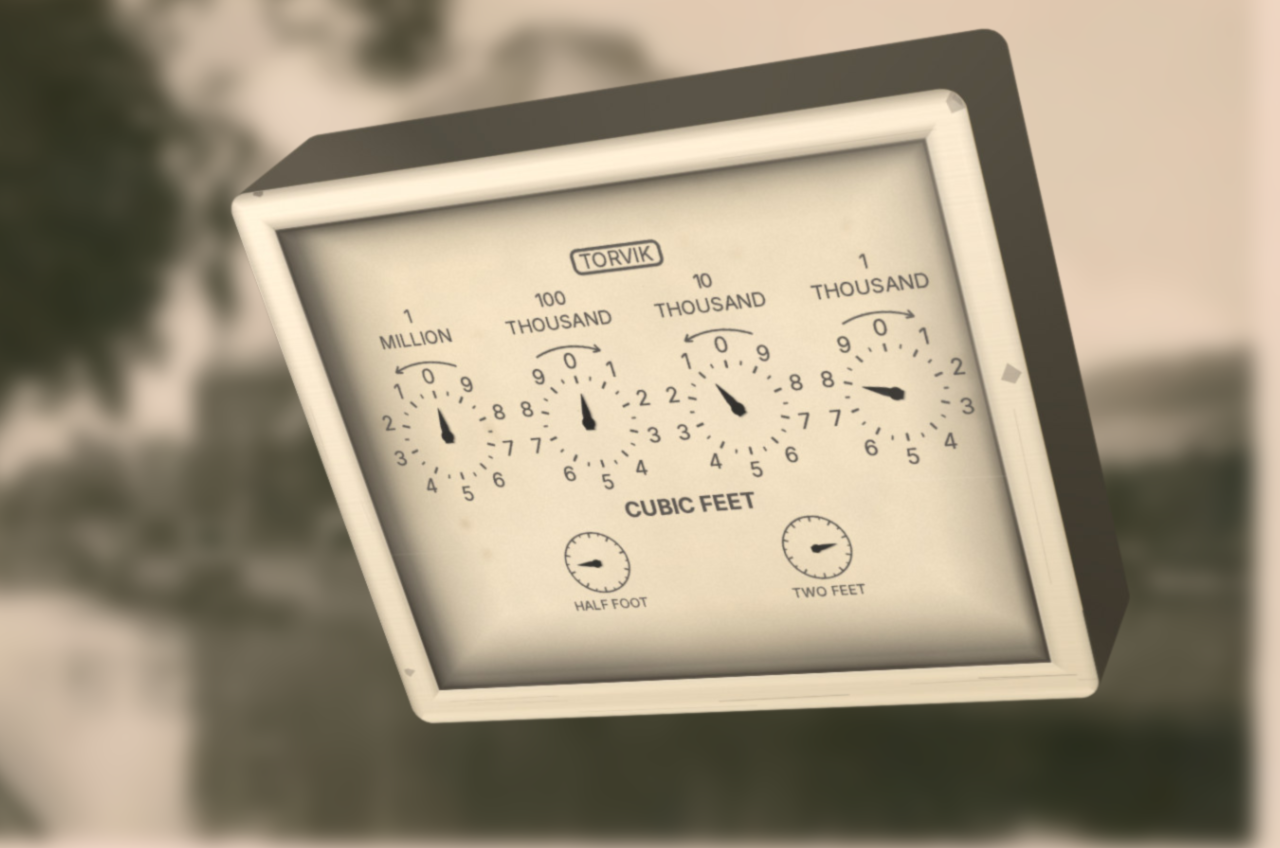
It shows value=800 unit=ft³
